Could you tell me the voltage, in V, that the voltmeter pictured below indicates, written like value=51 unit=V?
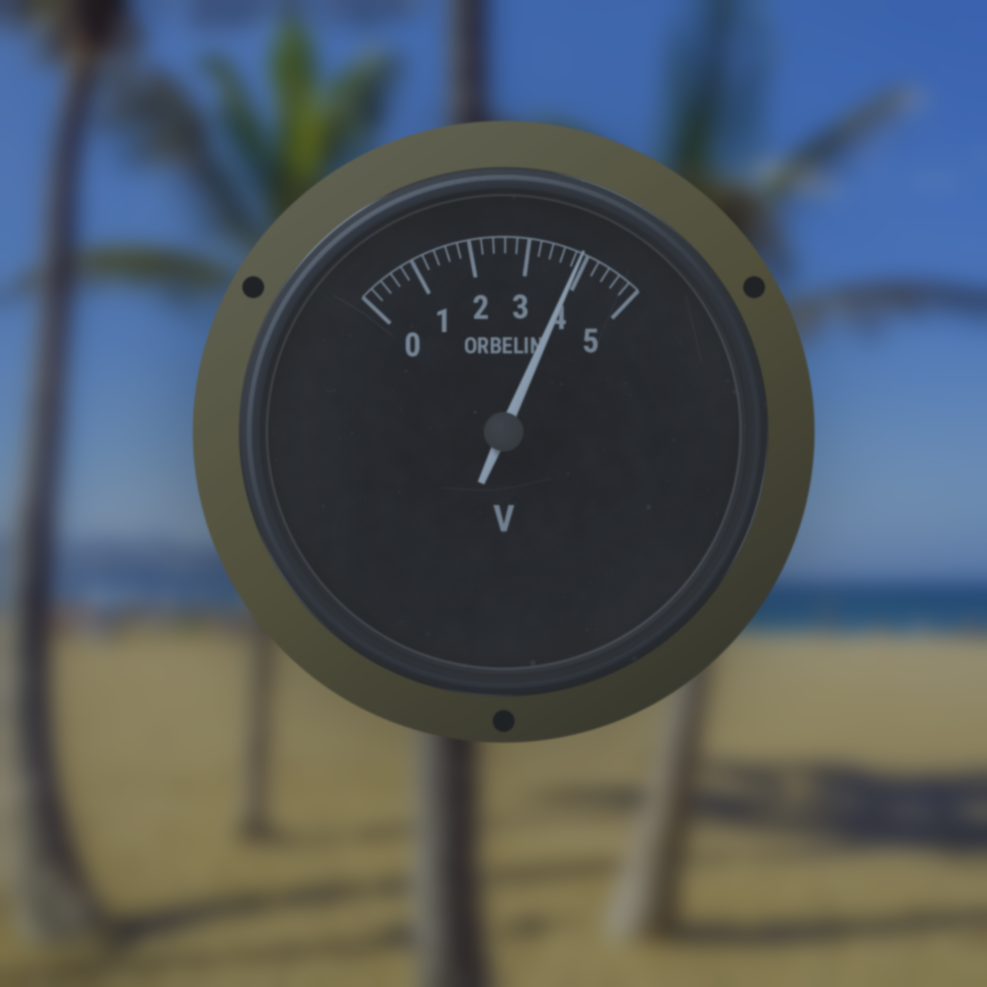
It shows value=3.9 unit=V
